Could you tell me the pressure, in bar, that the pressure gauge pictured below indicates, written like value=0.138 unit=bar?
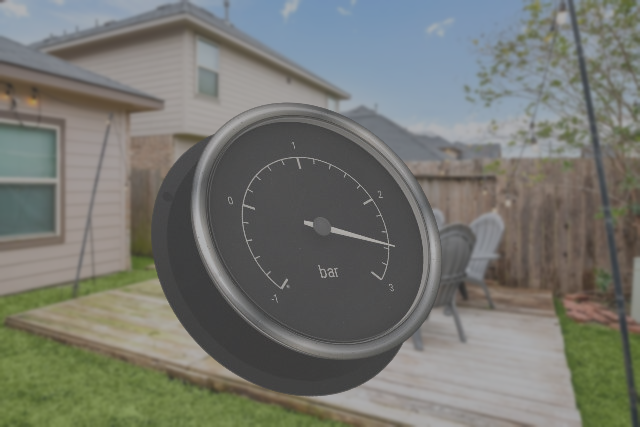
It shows value=2.6 unit=bar
